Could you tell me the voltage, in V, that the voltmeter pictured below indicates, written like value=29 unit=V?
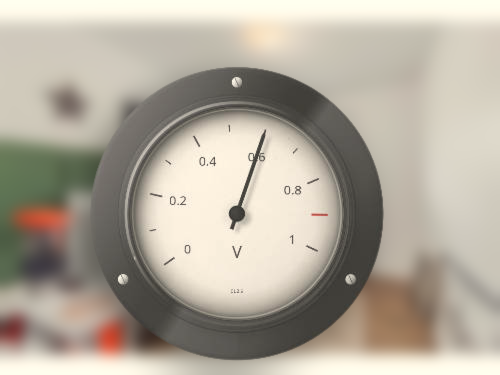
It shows value=0.6 unit=V
